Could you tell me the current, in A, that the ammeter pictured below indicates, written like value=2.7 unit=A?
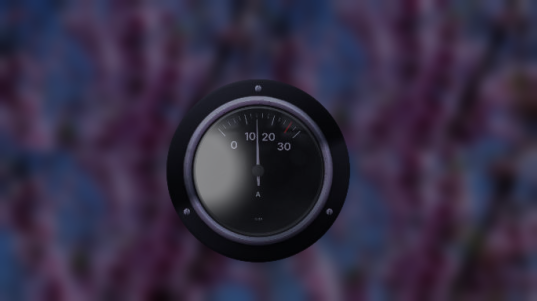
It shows value=14 unit=A
